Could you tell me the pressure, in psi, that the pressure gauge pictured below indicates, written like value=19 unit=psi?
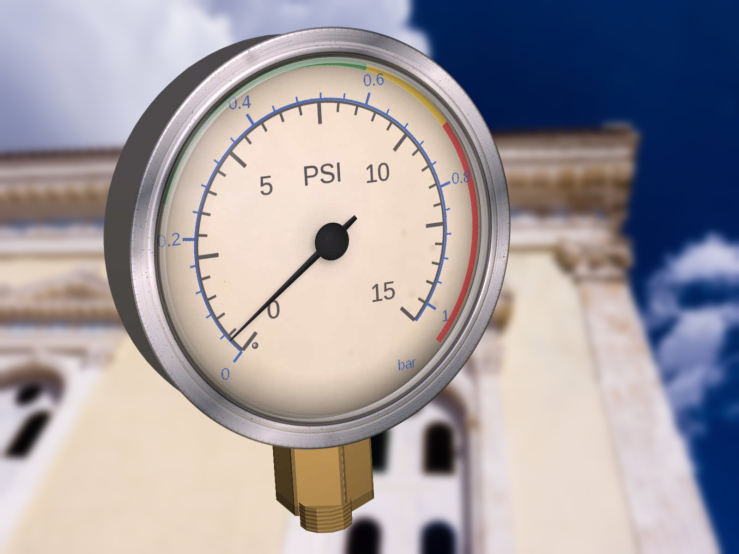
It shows value=0.5 unit=psi
